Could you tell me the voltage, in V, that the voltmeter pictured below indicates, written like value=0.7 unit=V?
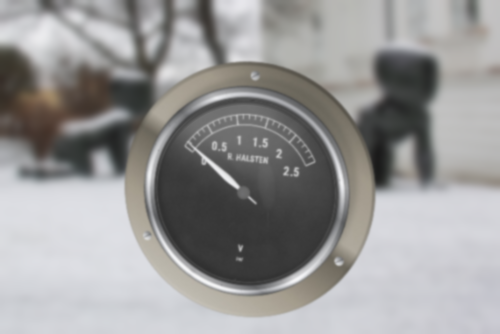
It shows value=0.1 unit=V
